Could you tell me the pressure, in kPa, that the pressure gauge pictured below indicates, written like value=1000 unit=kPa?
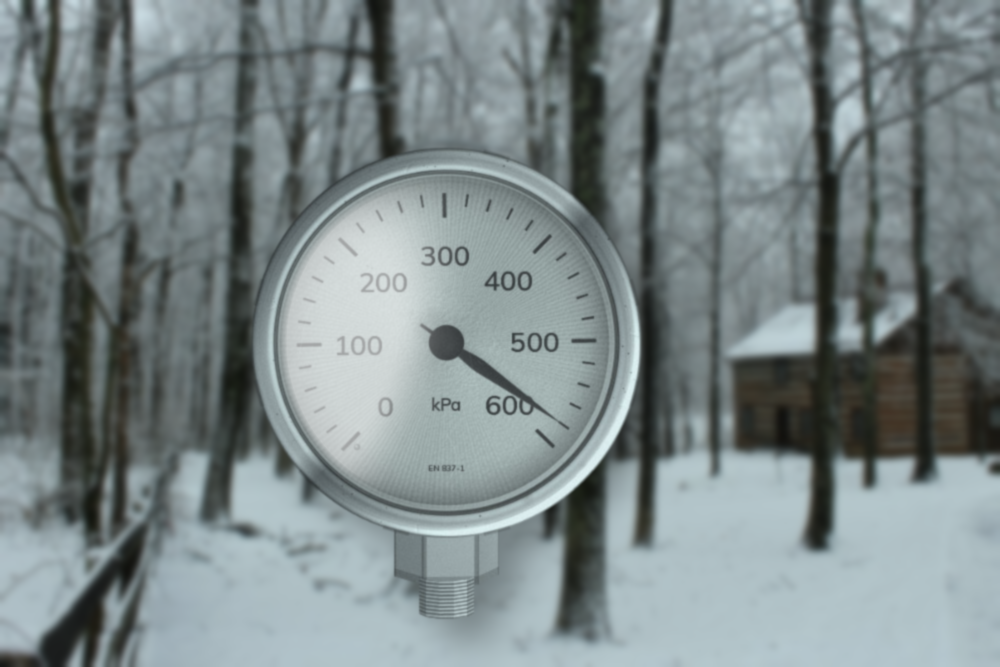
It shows value=580 unit=kPa
